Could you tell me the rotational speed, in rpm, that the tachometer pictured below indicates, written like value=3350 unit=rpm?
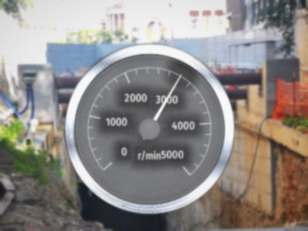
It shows value=3000 unit=rpm
